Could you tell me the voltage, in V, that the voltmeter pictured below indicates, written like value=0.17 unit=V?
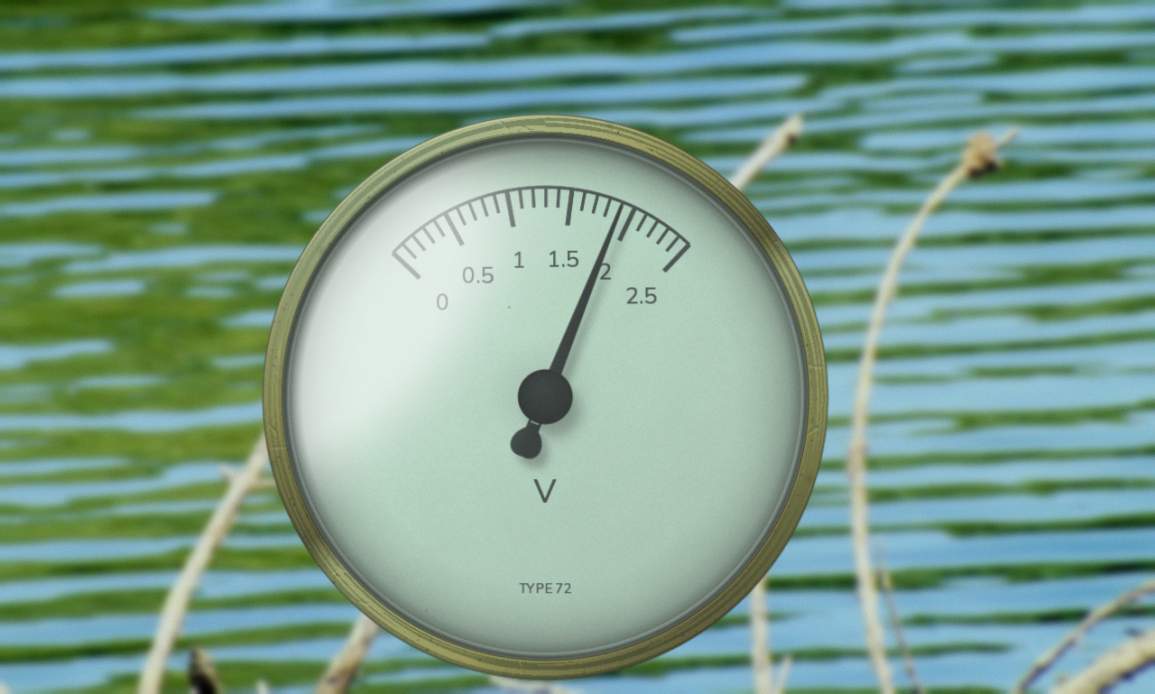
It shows value=1.9 unit=V
